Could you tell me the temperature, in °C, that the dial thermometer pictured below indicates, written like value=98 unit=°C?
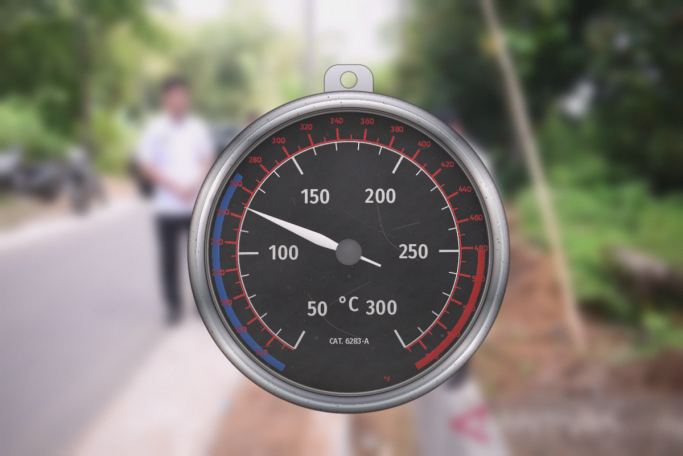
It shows value=120 unit=°C
